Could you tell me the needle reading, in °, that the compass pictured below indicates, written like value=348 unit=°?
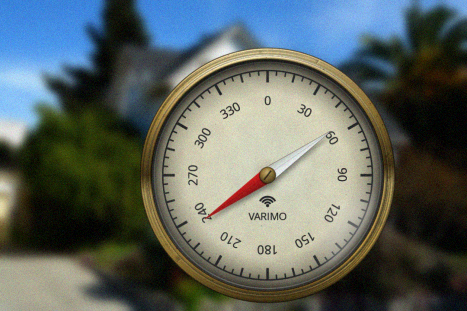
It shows value=235 unit=°
